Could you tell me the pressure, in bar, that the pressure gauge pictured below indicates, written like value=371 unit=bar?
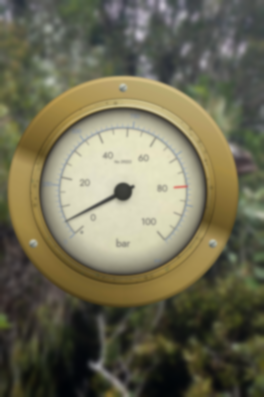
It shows value=5 unit=bar
